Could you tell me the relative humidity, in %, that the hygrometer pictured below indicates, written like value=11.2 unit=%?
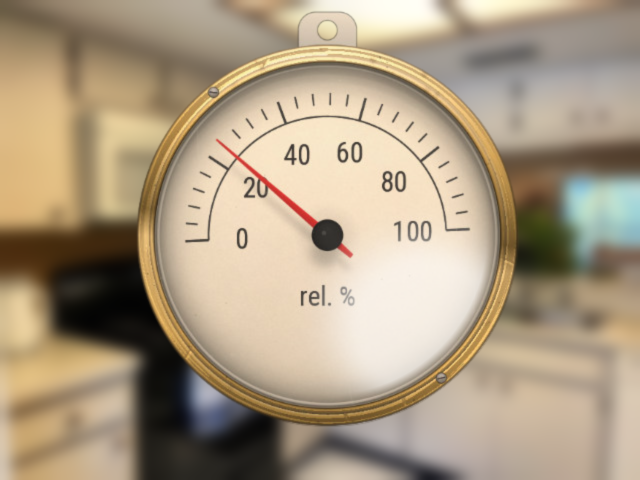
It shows value=24 unit=%
